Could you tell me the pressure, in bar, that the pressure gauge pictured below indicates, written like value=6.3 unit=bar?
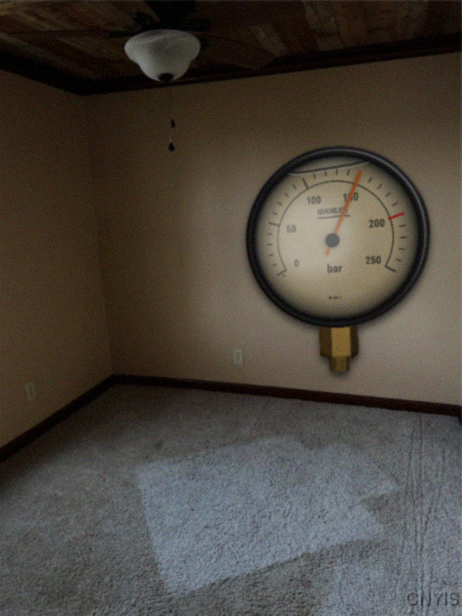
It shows value=150 unit=bar
